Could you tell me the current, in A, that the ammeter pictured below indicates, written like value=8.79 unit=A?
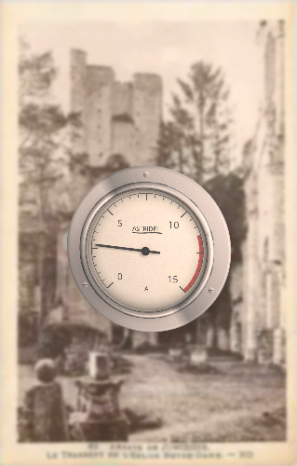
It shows value=2.75 unit=A
